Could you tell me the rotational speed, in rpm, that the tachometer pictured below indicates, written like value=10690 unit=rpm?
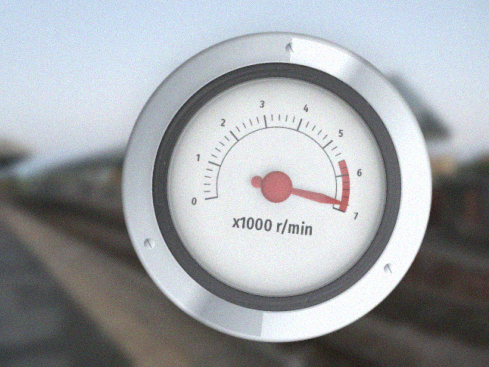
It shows value=6800 unit=rpm
